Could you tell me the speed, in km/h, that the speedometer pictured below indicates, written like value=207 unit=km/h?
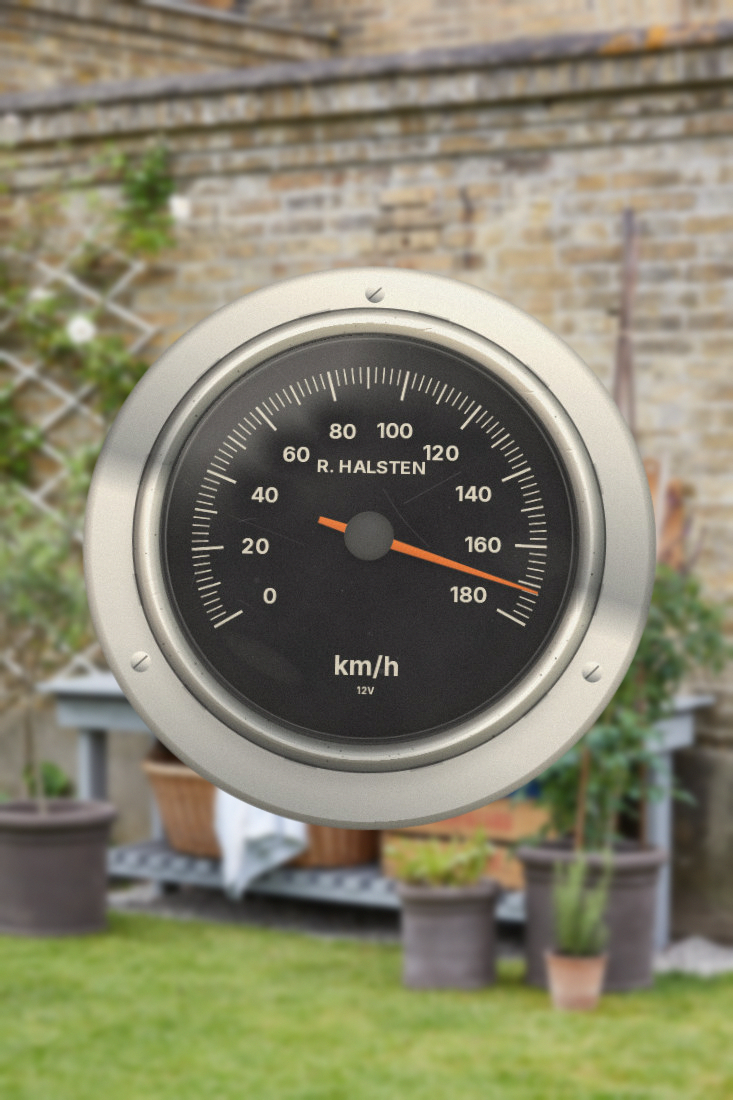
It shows value=172 unit=km/h
